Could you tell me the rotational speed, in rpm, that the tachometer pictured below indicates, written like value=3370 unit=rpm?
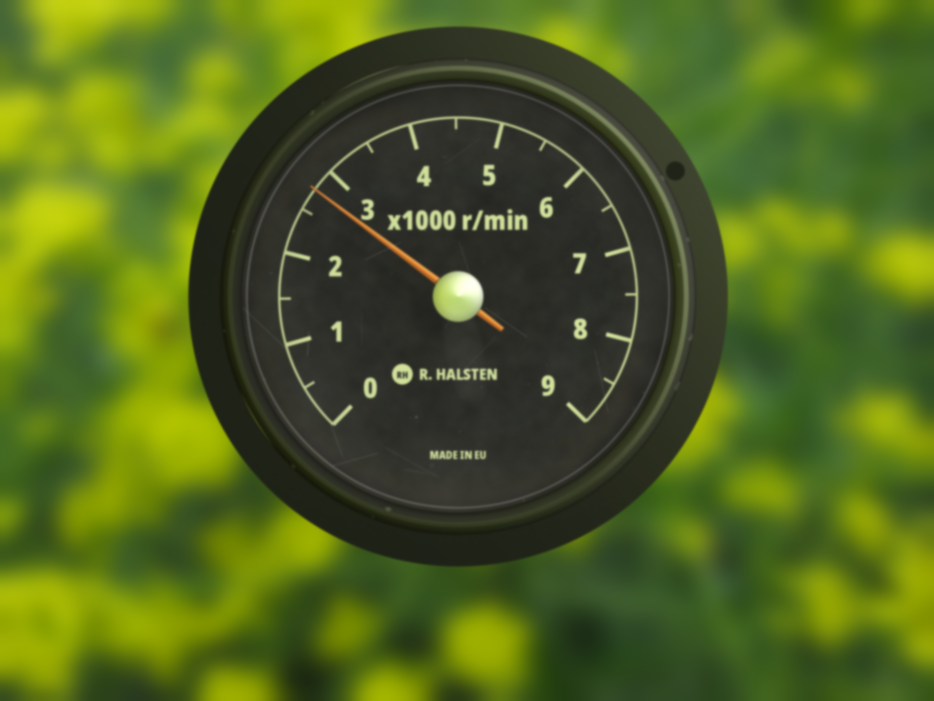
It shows value=2750 unit=rpm
